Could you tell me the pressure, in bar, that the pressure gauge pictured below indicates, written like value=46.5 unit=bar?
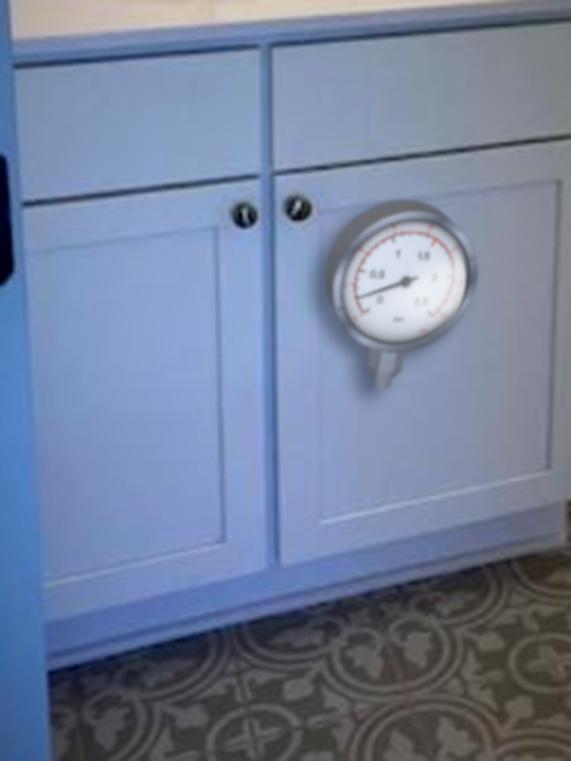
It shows value=0.2 unit=bar
